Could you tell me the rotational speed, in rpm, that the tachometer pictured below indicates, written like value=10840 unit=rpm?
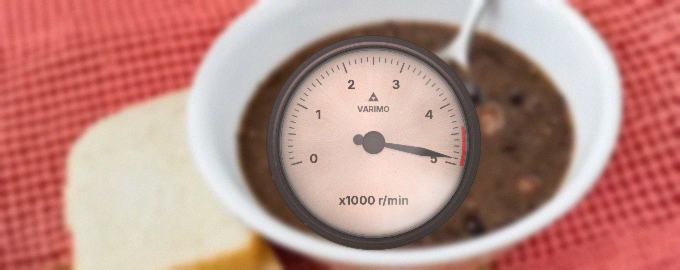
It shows value=4900 unit=rpm
